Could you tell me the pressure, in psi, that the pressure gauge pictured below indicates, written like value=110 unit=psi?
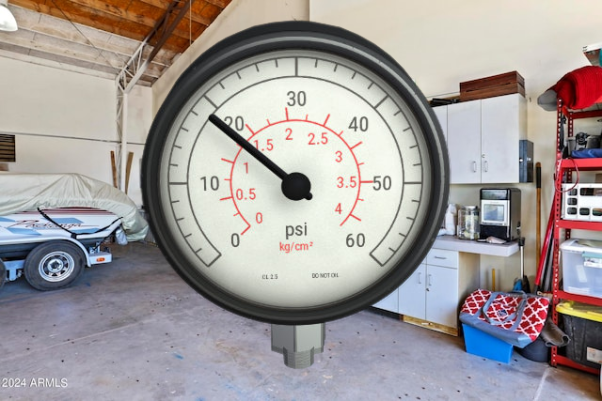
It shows value=19 unit=psi
